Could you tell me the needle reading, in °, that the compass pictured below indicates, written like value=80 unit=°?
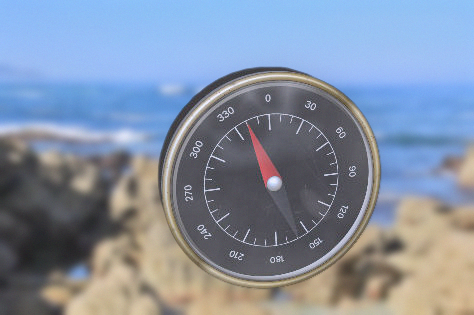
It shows value=340 unit=°
